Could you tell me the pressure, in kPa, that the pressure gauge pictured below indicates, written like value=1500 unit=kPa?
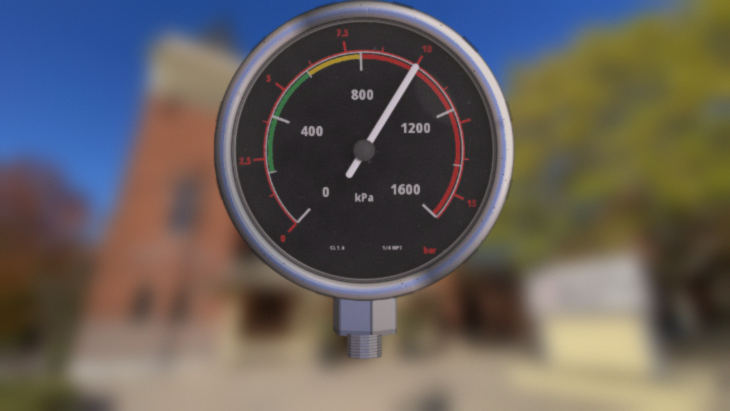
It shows value=1000 unit=kPa
